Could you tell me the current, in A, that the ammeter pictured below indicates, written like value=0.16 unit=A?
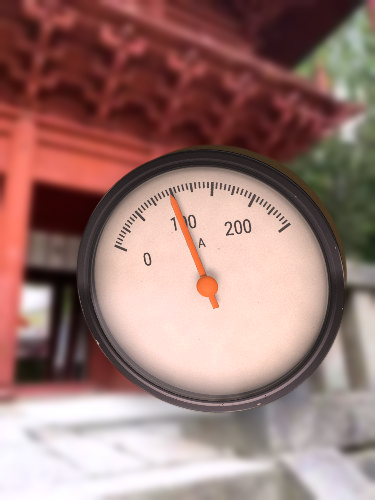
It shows value=100 unit=A
